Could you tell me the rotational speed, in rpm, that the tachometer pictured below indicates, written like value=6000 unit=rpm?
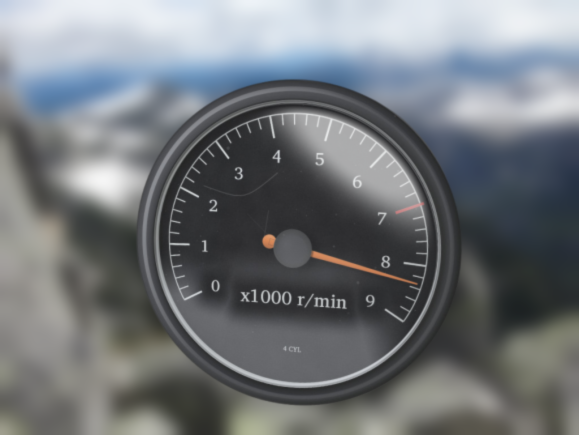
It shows value=8300 unit=rpm
